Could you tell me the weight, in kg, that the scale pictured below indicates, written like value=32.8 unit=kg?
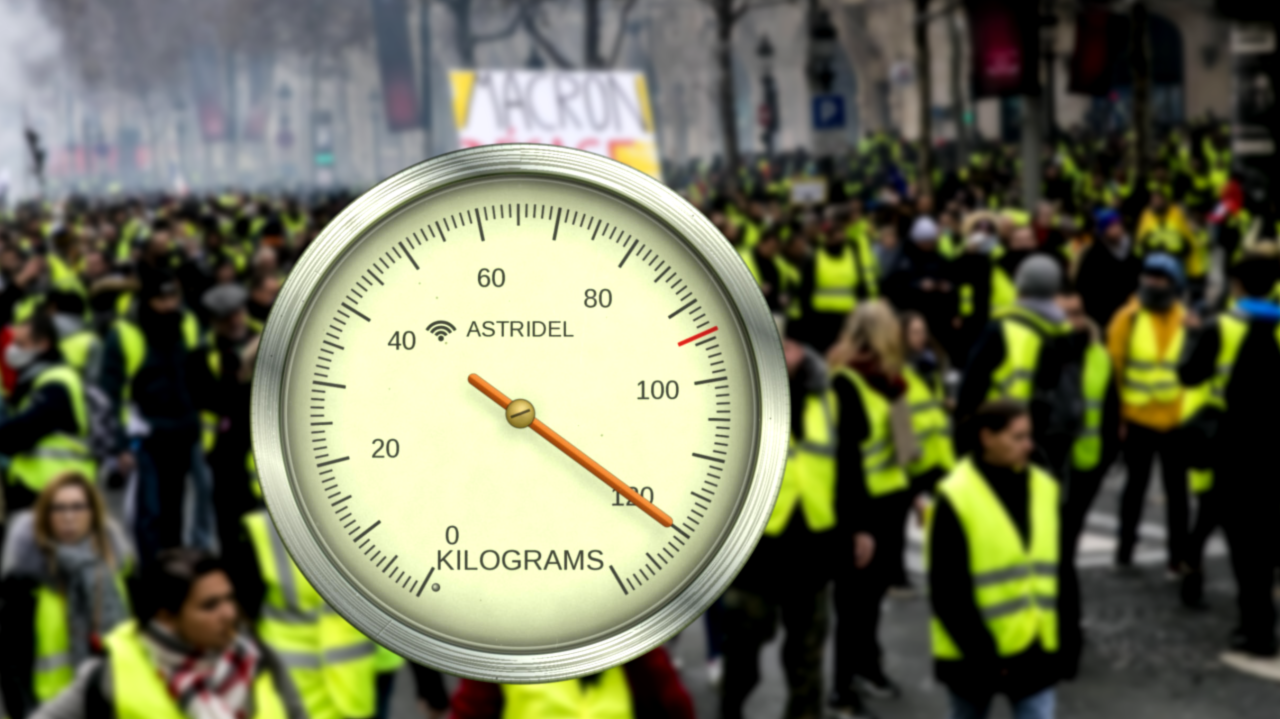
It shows value=120 unit=kg
